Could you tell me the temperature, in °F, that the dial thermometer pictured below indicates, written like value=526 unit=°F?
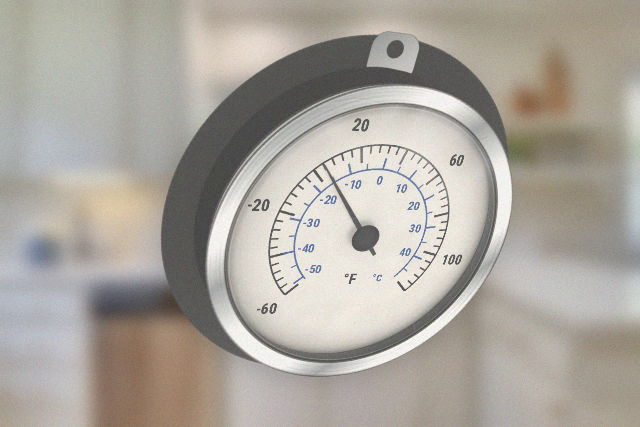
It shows value=4 unit=°F
